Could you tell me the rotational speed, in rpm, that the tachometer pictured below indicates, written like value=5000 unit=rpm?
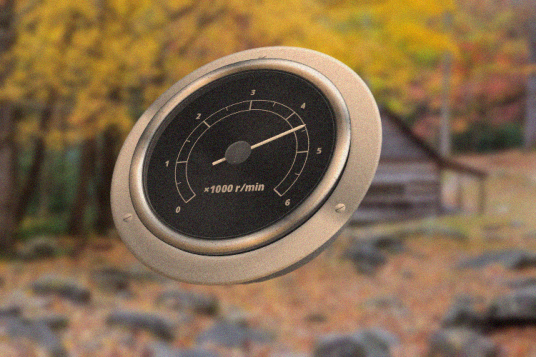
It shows value=4500 unit=rpm
